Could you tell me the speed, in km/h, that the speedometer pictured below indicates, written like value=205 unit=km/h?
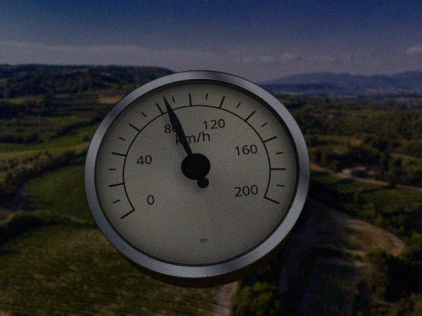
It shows value=85 unit=km/h
